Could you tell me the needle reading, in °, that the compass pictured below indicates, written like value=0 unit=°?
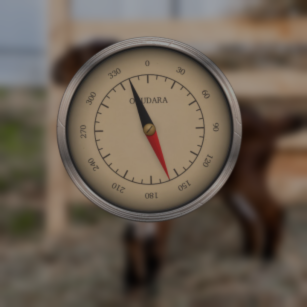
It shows value=160 unit=°
